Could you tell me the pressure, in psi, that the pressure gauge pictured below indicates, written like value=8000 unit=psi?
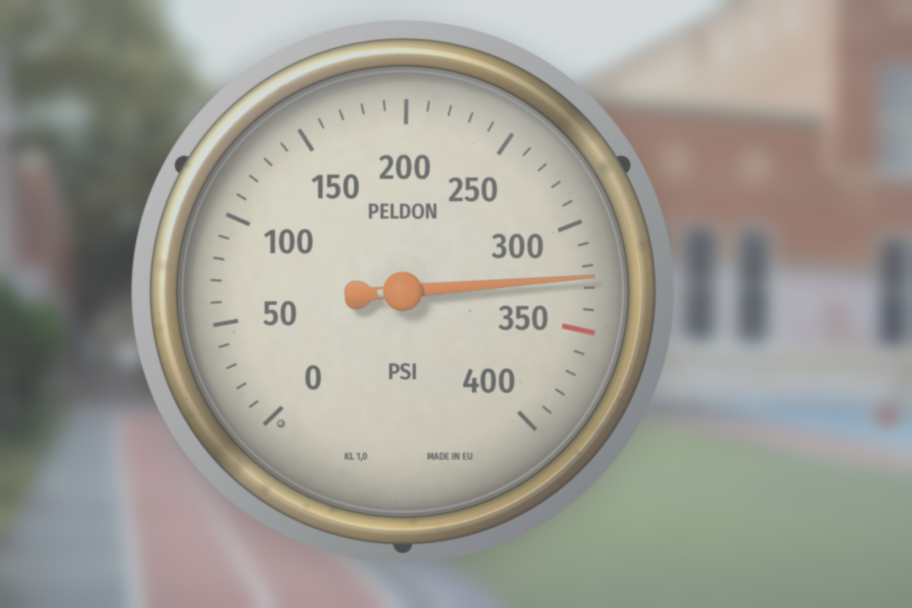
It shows value=325 unit=psi
